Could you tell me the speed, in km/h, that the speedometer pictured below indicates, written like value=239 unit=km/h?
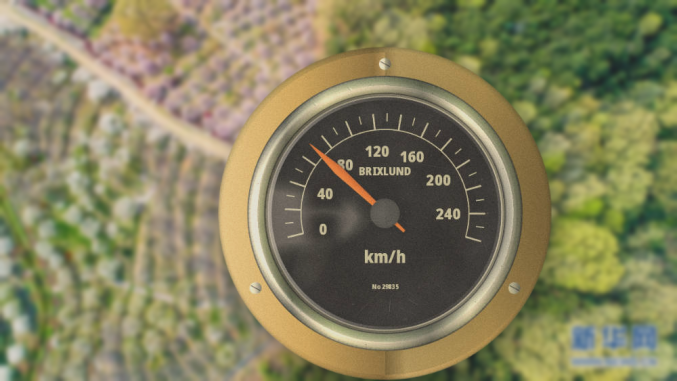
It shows value=70 unit=km/h
